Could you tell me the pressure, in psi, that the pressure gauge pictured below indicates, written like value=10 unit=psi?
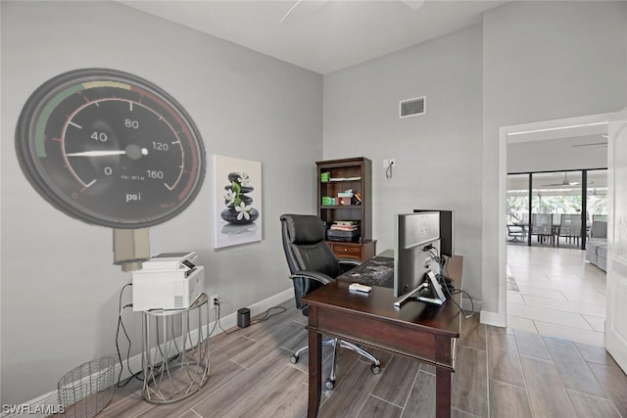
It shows value=20 unit=psi
